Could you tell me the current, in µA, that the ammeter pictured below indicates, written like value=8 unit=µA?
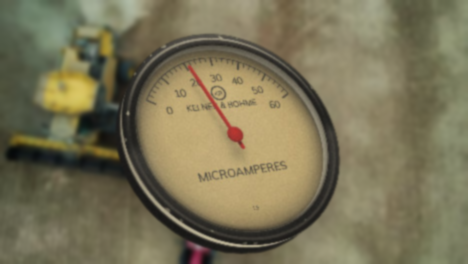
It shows value=20 unit=µA
